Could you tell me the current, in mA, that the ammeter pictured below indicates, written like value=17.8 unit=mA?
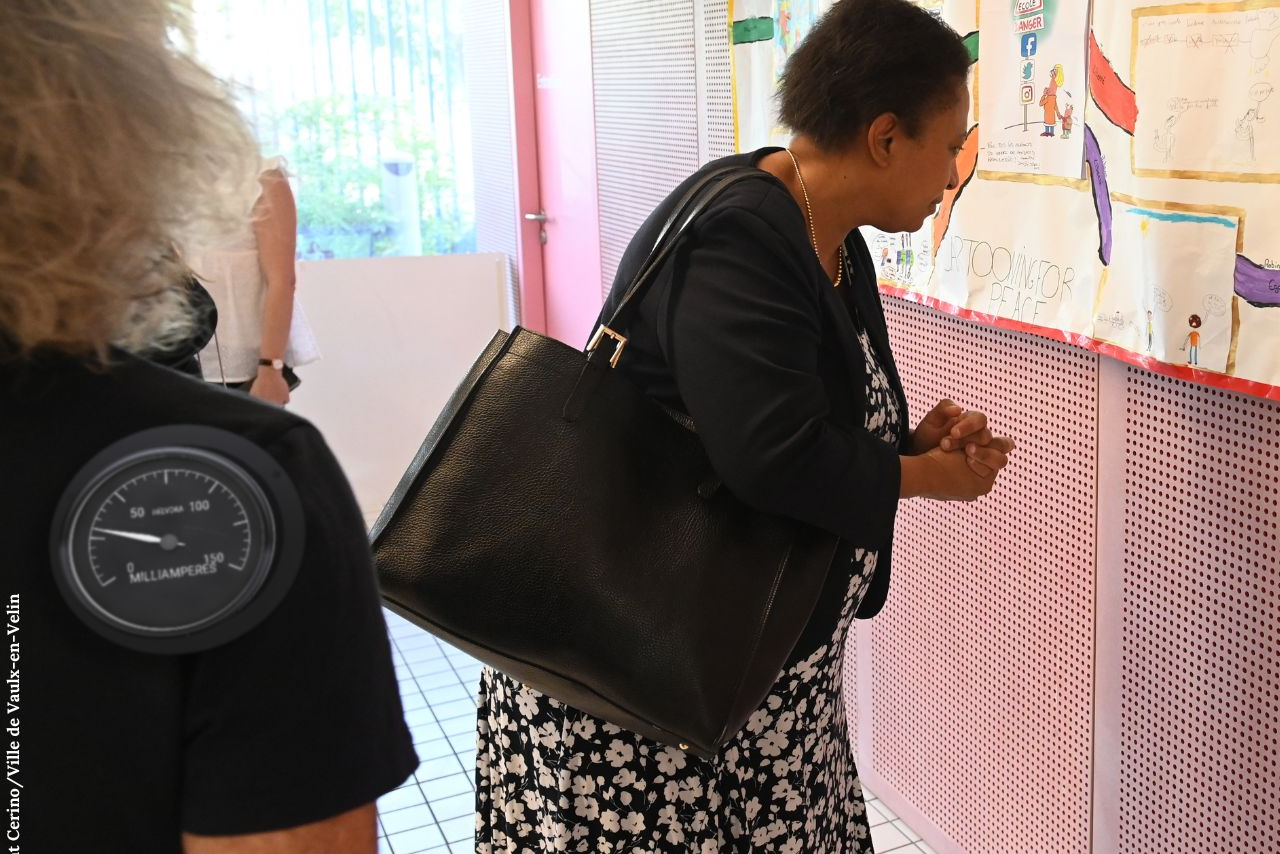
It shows value=30 unit=mA
